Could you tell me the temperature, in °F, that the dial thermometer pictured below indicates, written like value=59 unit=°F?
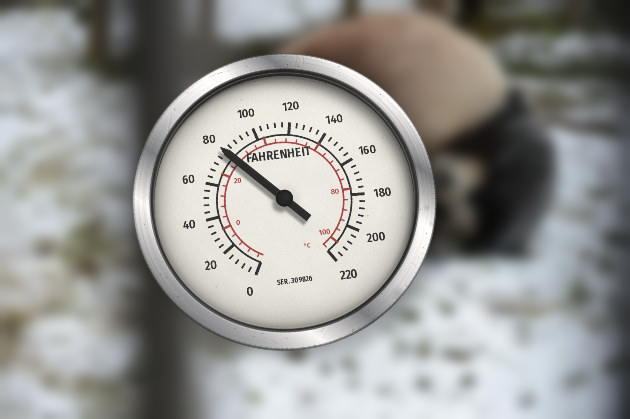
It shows value=80 unit=°F
